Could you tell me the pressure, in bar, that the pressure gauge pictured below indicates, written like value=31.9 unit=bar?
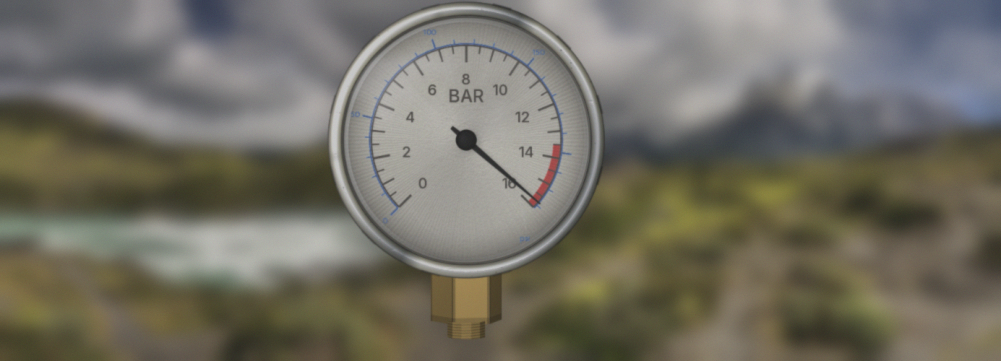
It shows value=15.75 unit=bar
